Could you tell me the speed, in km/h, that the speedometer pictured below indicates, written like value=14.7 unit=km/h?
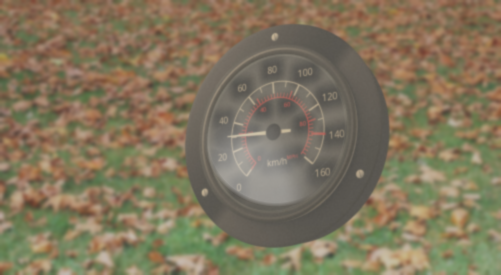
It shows value=30 unit=km/h
